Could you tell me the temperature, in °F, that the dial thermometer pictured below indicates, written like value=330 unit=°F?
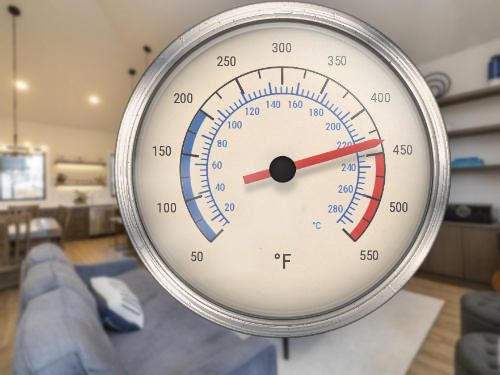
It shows value=437.5 unit=°F
